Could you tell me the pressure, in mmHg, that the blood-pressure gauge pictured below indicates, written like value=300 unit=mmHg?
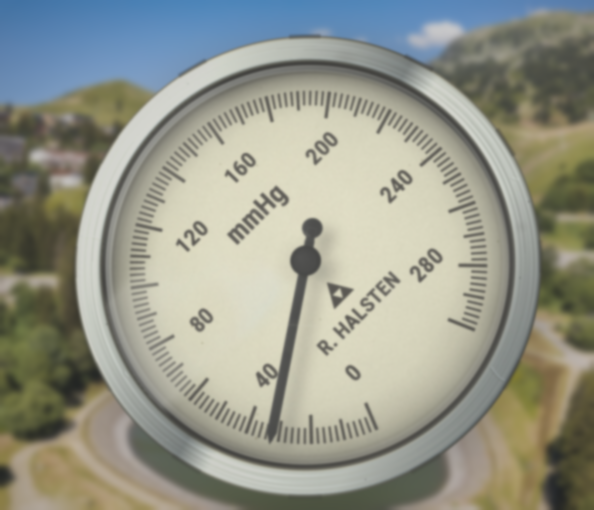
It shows value=32 unit=mmHg
